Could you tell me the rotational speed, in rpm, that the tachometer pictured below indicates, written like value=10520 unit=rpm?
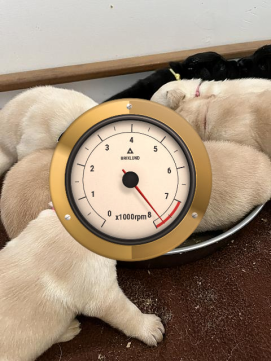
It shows value=7750 unit=rpm
